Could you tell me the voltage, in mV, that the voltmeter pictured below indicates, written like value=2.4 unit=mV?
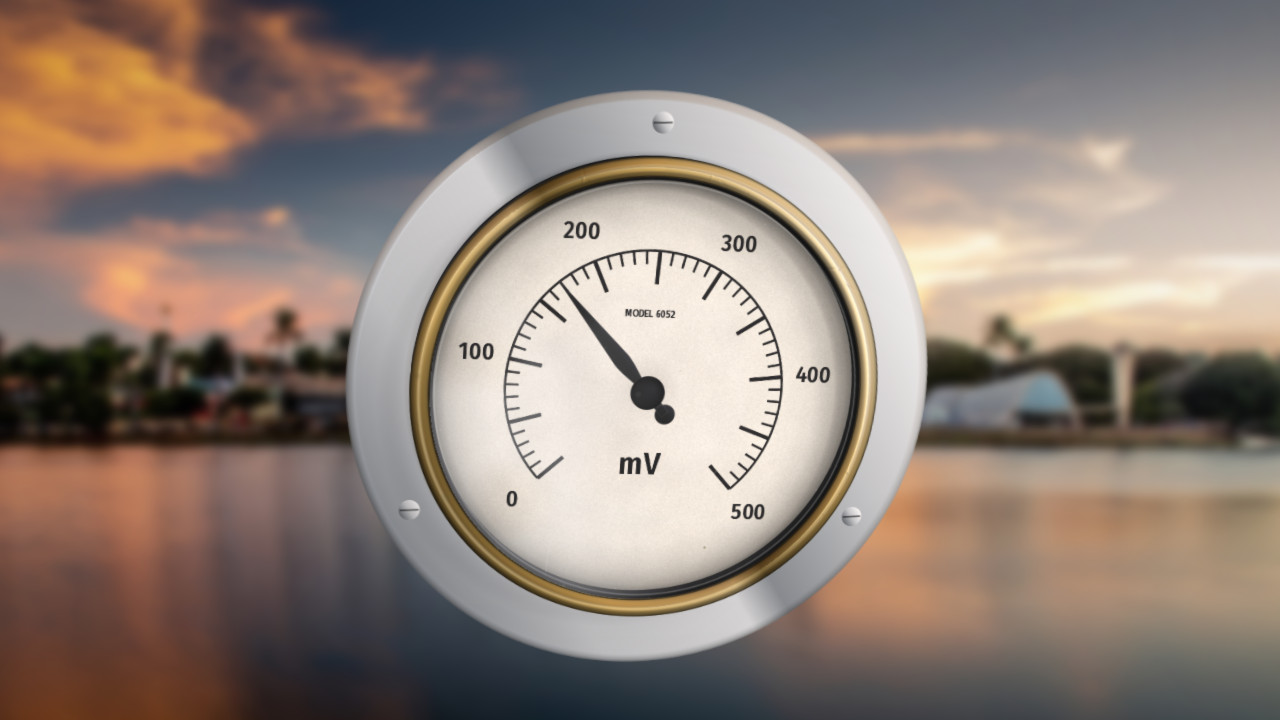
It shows value=170 unit=mV
